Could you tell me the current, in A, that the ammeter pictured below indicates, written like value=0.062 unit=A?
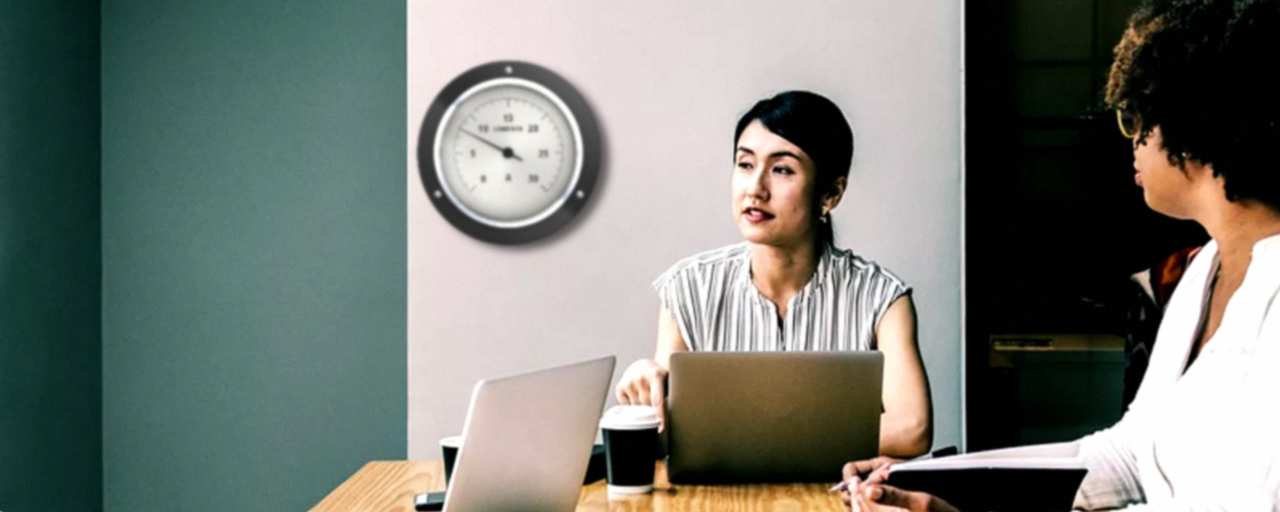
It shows value=8 unit=A
